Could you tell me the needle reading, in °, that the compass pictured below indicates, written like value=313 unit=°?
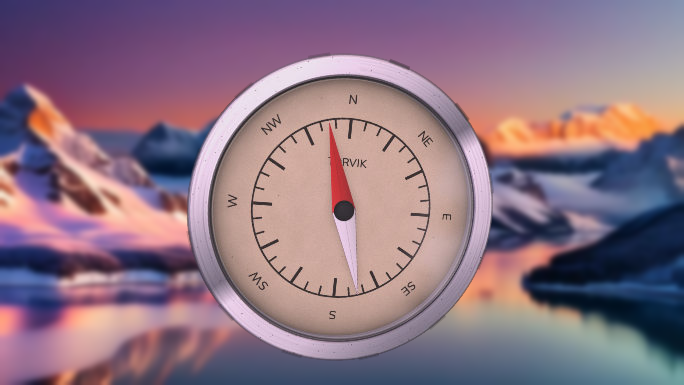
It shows value=345 unit=°
